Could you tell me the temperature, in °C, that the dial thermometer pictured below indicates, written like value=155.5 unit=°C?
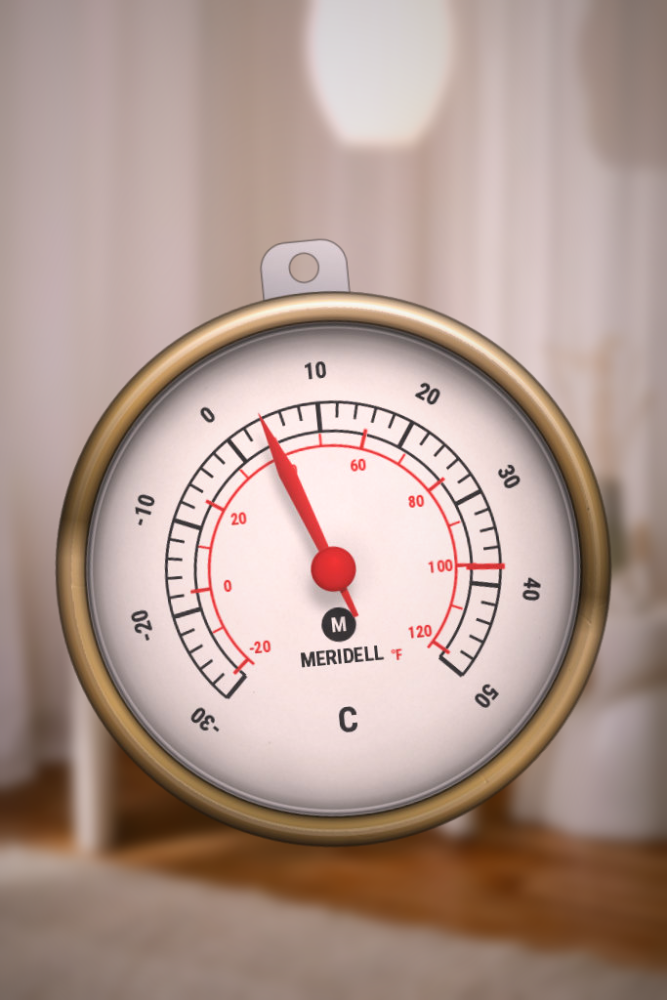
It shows value=4 unit=°C
